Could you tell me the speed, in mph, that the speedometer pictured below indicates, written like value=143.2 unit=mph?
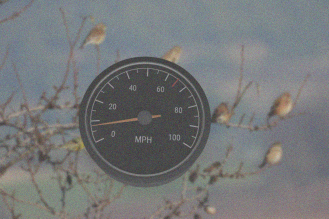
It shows value=7.5 unit=mph
